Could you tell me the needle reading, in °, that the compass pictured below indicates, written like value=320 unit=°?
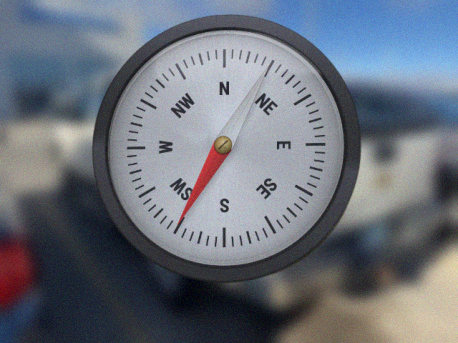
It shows value=210 unit=°
